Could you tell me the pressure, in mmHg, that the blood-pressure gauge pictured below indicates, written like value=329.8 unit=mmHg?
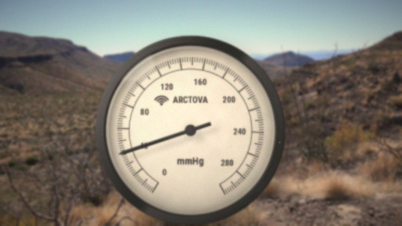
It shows value=40 unit=mmHg
